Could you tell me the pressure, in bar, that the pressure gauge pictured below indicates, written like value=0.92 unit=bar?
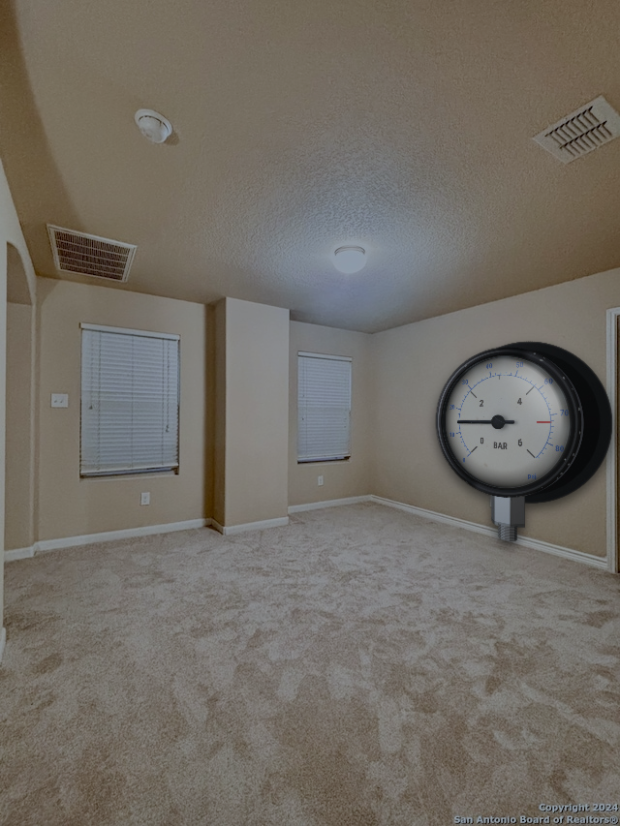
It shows value=1 unit=bar
